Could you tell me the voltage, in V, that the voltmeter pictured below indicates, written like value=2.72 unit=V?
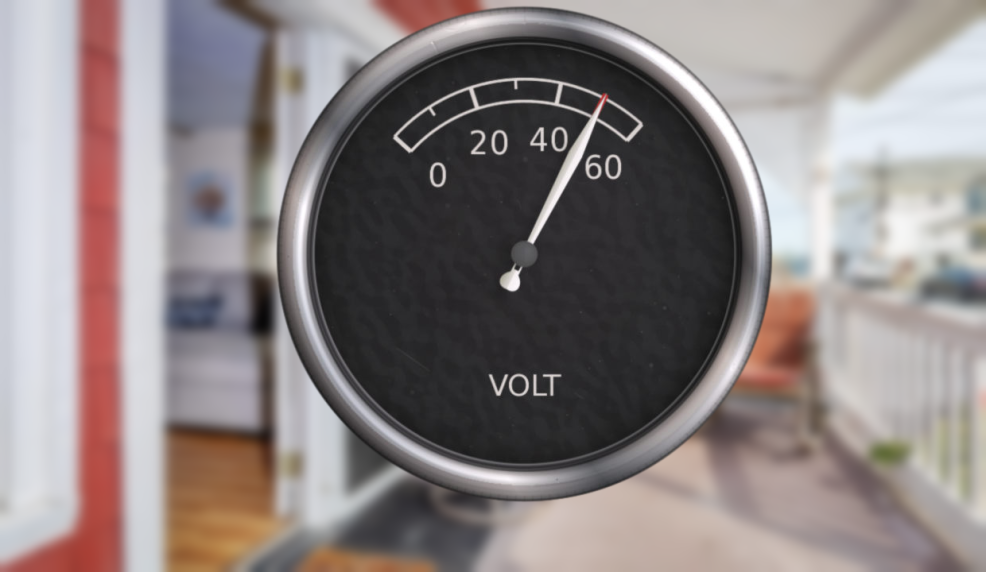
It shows value=50 unit=V
